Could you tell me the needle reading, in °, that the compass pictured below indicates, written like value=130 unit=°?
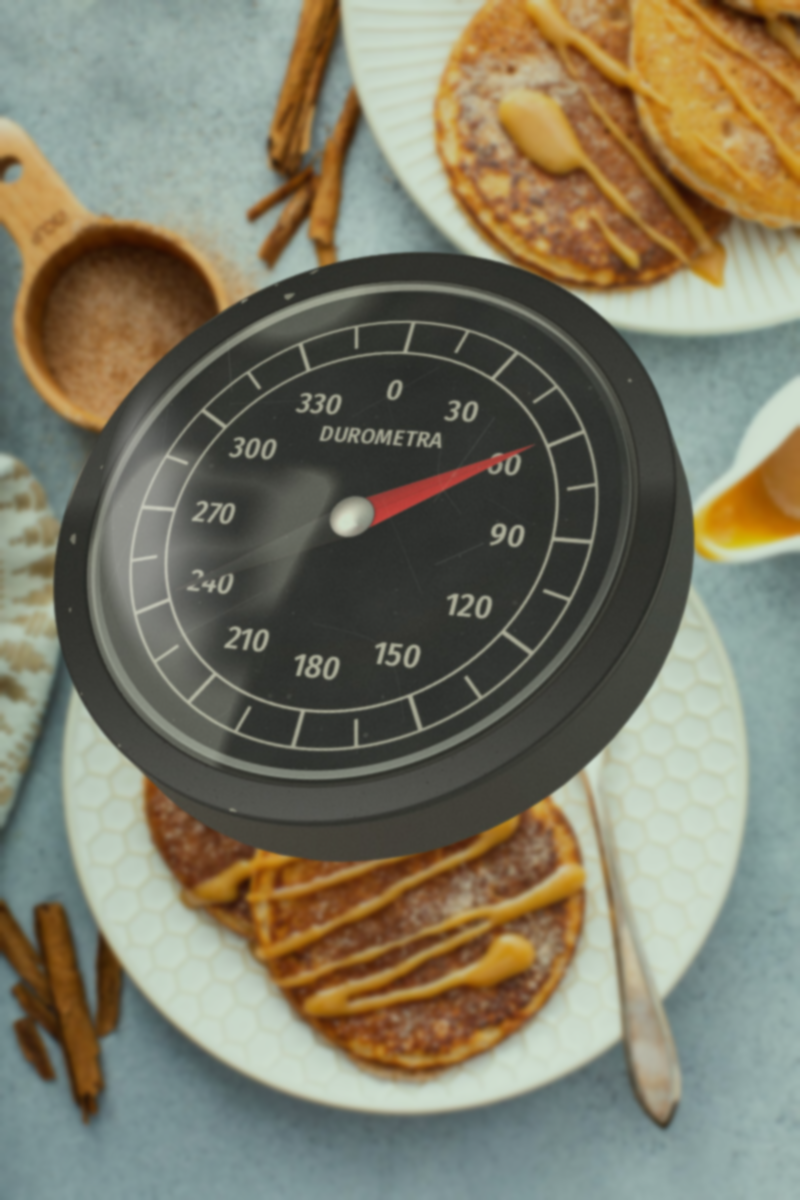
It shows value=60 unit=°
